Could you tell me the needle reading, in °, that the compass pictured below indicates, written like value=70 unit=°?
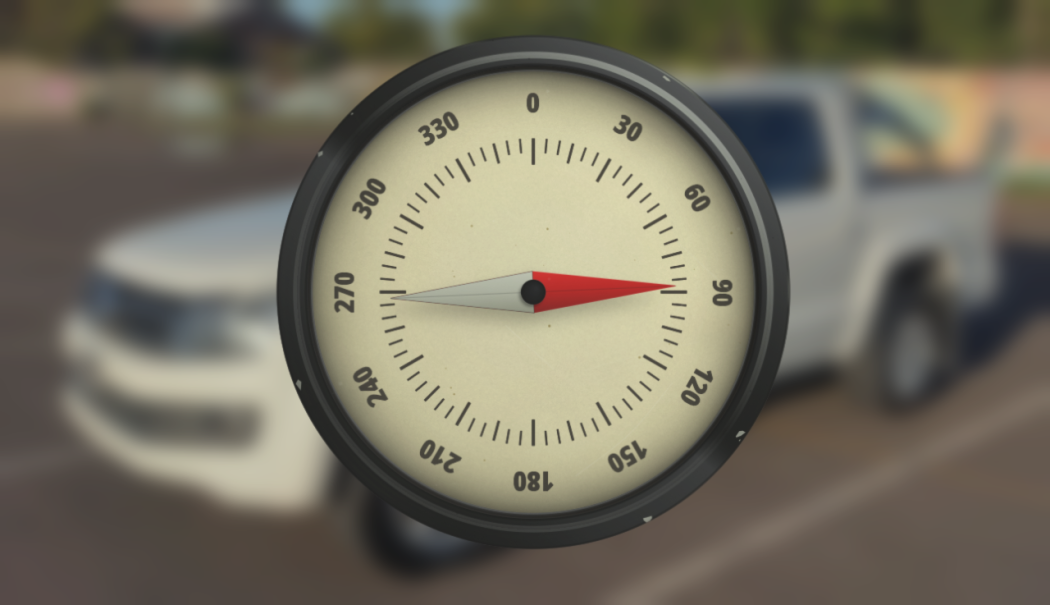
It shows value=87.5 unit=°
